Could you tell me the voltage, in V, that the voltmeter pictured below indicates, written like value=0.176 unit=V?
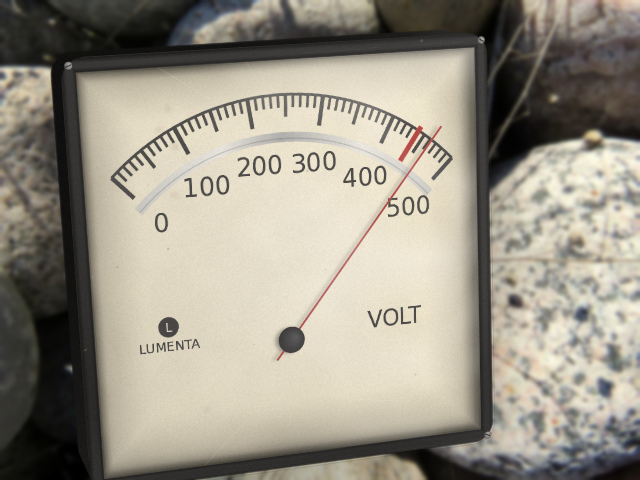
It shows value=460 unit=V
